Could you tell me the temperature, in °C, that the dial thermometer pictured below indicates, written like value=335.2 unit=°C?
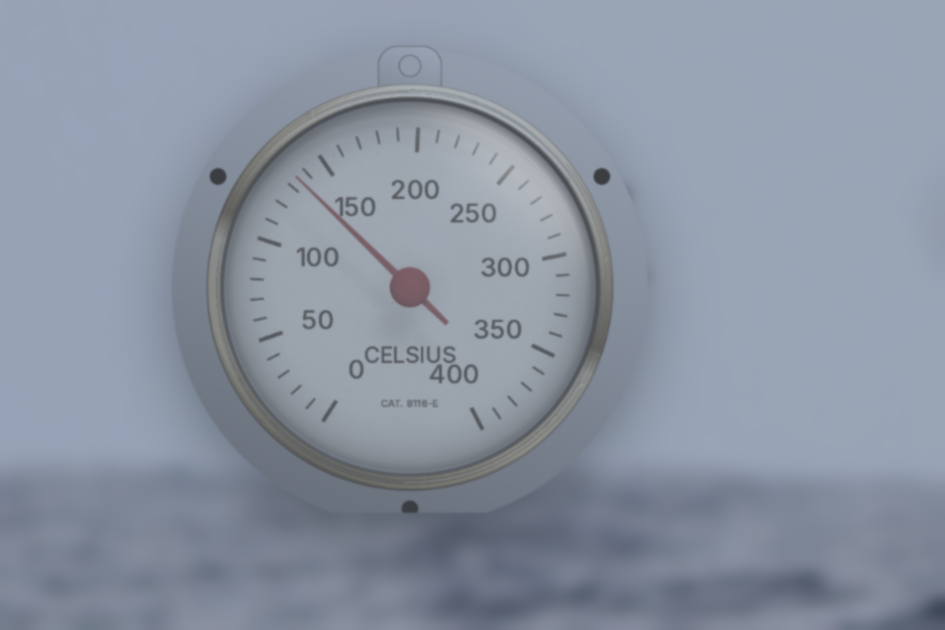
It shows value=135 unit=°C
